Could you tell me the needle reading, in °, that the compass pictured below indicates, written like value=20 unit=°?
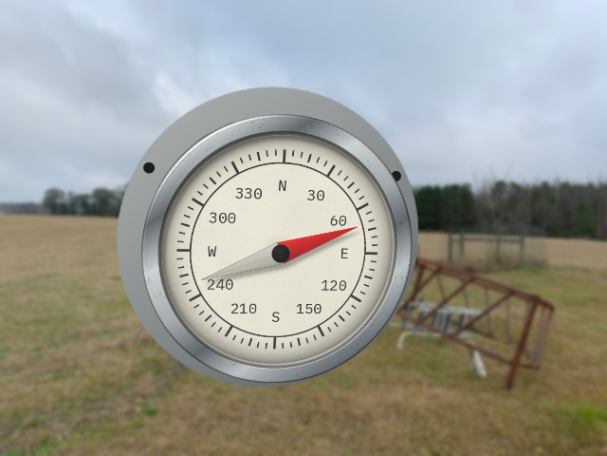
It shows value=70 unit=°
